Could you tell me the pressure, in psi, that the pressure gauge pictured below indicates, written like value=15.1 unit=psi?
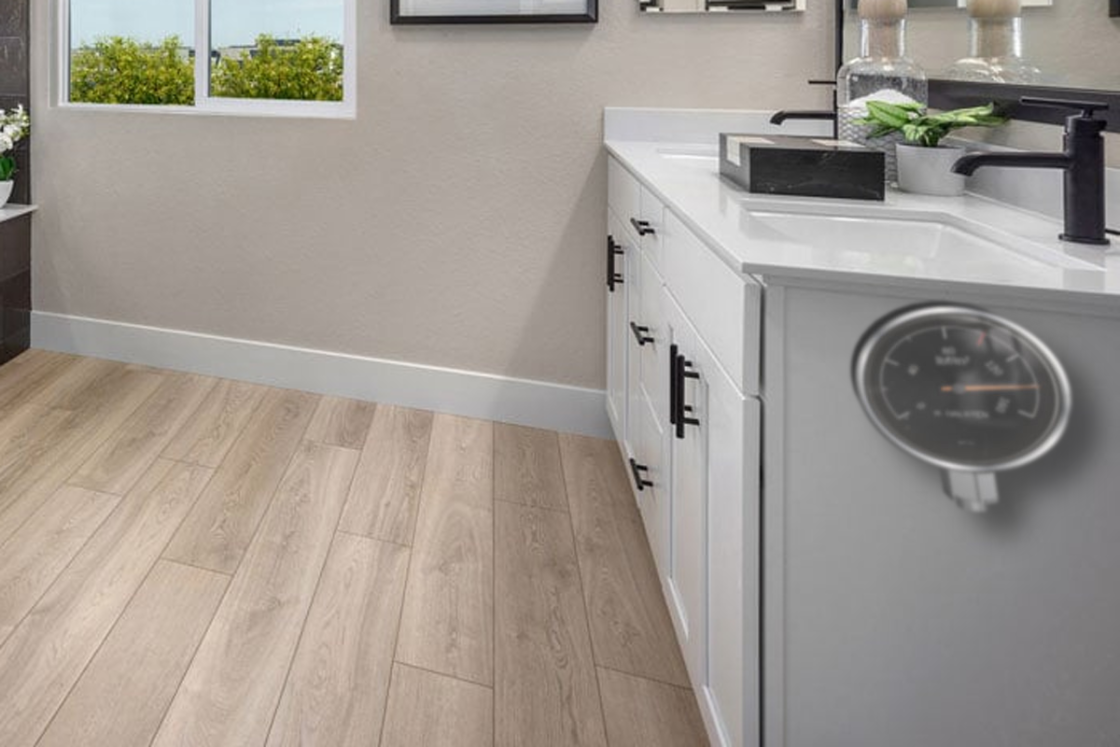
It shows value=140 unit=psi
